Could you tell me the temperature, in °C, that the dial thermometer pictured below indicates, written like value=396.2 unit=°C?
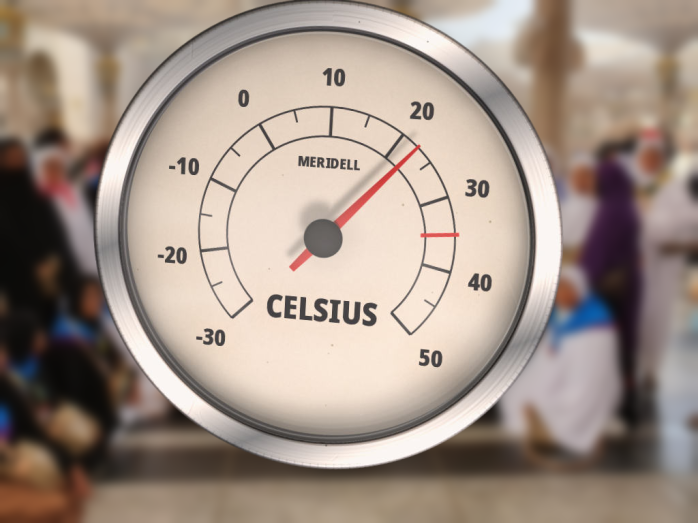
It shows value=22.5 unit=°C
